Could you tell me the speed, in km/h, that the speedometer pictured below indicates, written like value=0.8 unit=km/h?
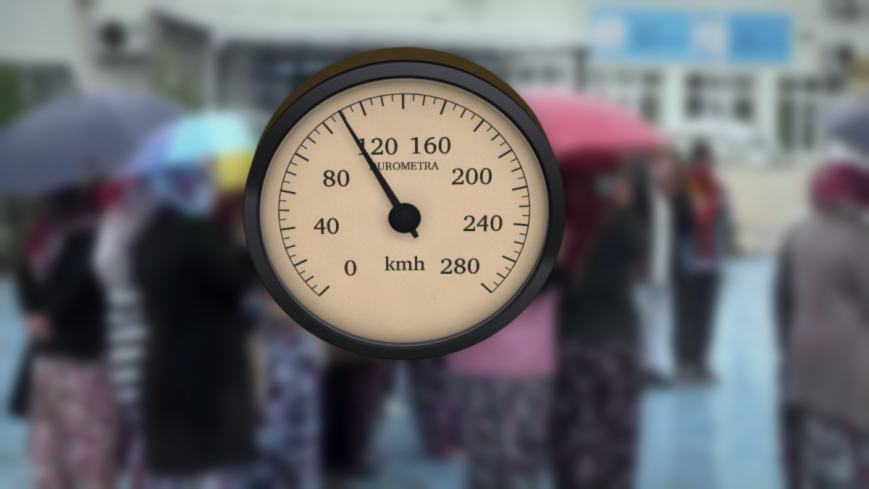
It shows value=110 unit=km/h
